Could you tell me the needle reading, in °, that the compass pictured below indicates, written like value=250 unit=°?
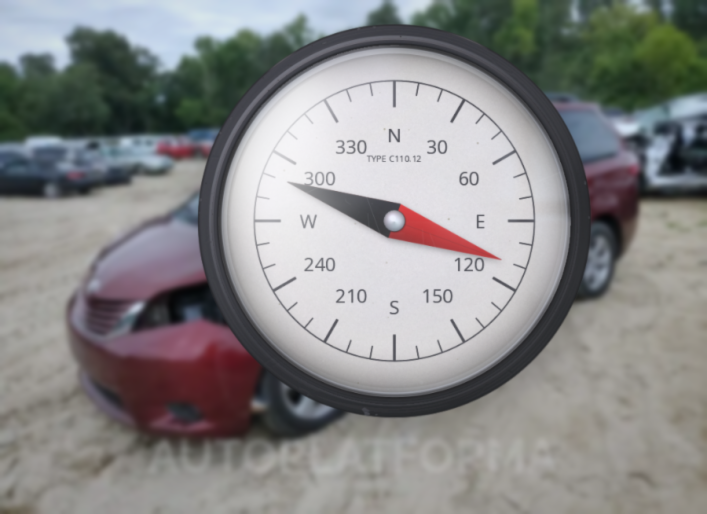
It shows value=110 unit=°
